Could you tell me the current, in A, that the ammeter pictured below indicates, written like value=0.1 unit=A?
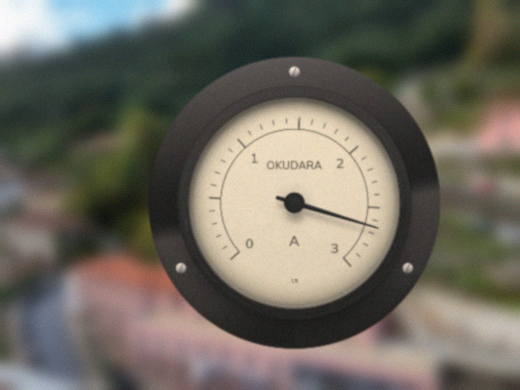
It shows value=2.65 unit=A
